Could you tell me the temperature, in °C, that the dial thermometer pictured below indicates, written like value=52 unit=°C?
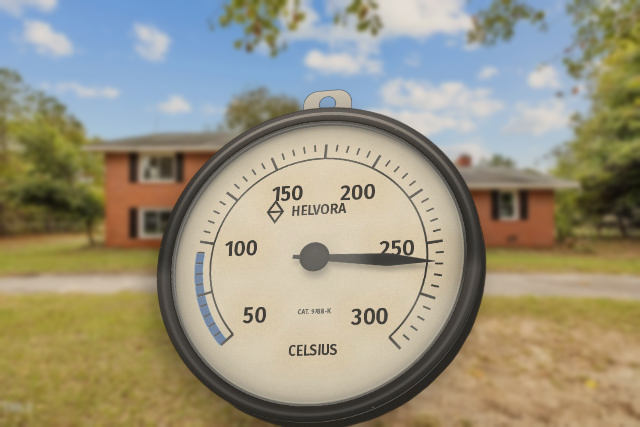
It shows value=260 unit=°C
